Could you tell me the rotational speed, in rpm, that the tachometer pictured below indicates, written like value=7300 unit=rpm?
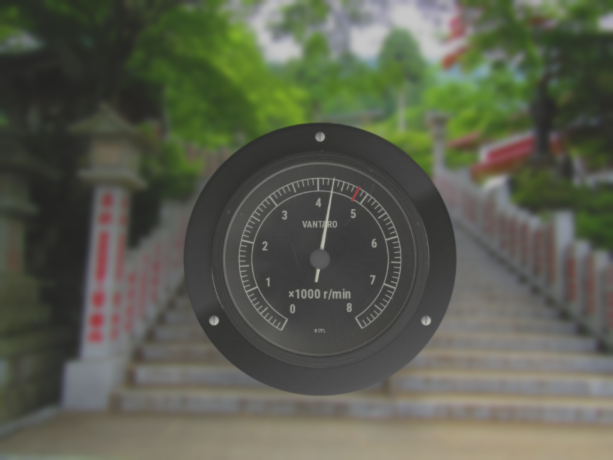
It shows value=4300 unit=rpm
